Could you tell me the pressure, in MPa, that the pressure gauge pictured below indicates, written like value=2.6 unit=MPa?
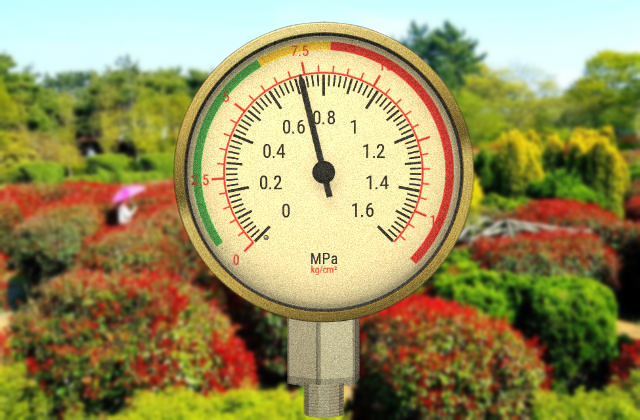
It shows value=0.72 unit=MPa
